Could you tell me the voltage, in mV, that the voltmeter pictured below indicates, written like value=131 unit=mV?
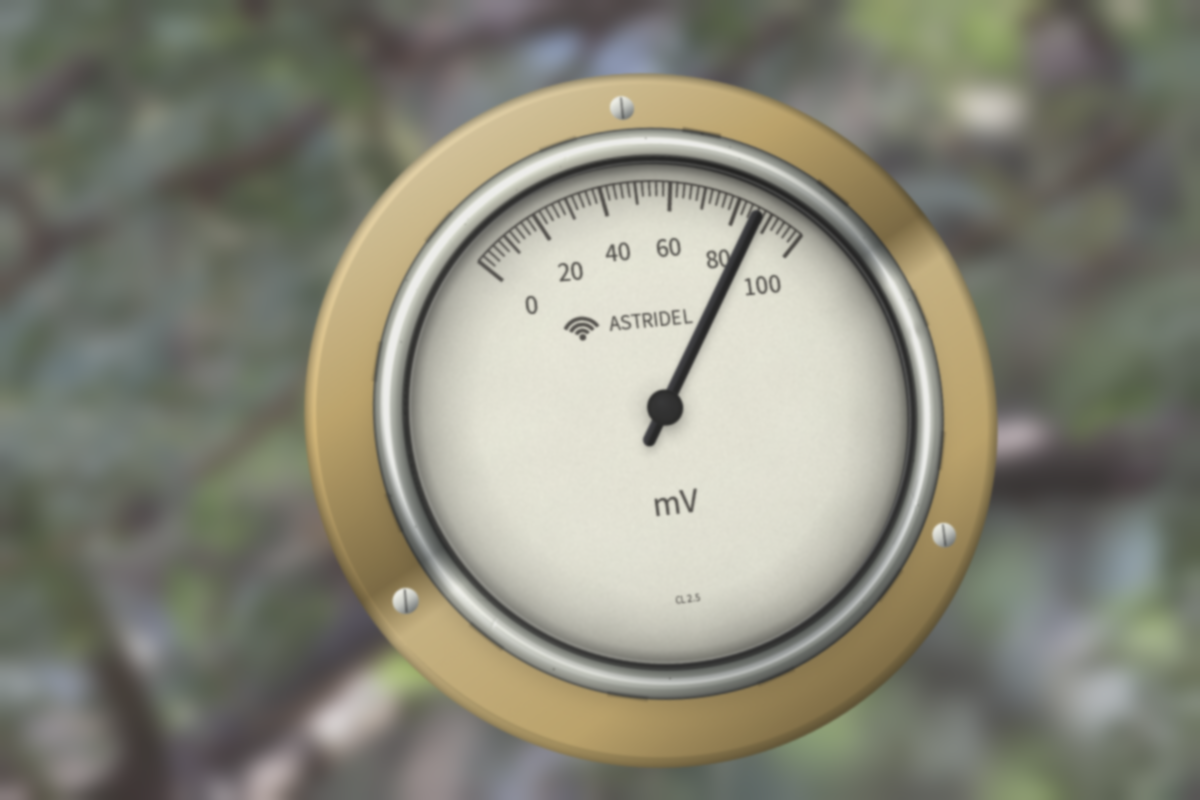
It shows value=86 unit=mV
